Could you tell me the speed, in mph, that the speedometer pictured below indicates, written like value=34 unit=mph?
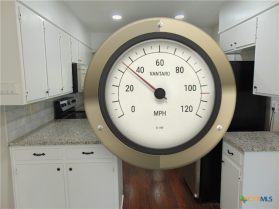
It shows value=35 unit=mph
